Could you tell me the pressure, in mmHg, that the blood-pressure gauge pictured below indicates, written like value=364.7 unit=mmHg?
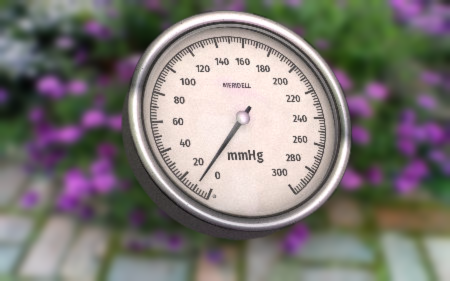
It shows value=10 unit=mmHg
